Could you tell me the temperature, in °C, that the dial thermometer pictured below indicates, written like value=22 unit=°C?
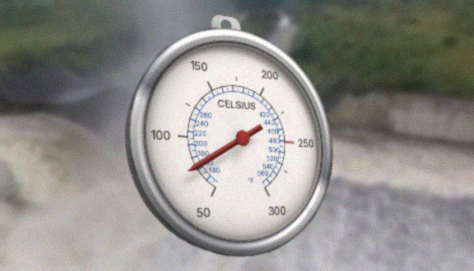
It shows value=75 unit=°C
